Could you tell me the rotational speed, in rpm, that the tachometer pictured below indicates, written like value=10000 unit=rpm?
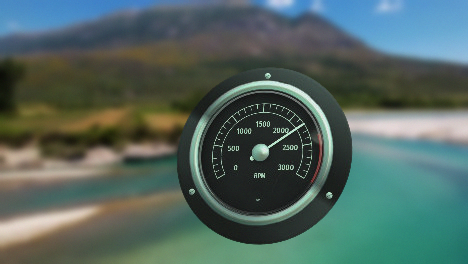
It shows value=2200 unit=rpm
